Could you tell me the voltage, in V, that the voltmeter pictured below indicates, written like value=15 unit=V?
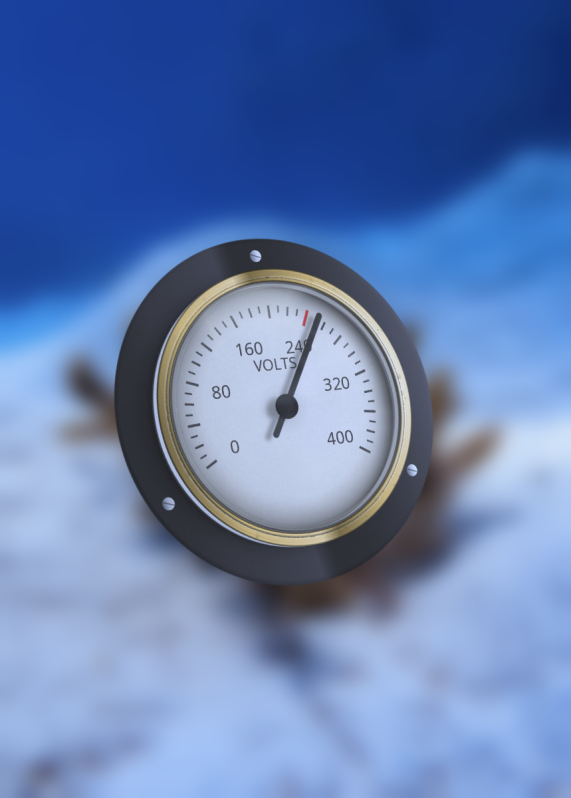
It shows value=250 unit=V
